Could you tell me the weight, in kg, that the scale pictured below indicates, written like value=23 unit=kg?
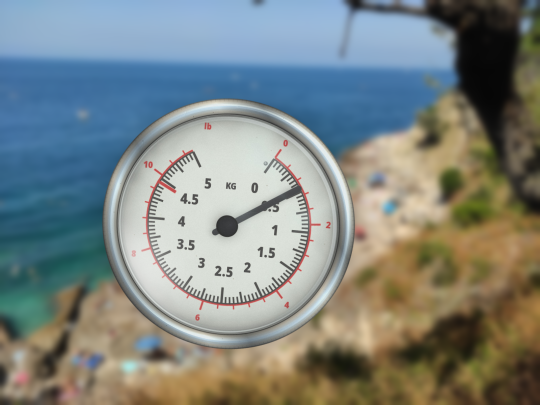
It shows value=0.45 unit=kg
